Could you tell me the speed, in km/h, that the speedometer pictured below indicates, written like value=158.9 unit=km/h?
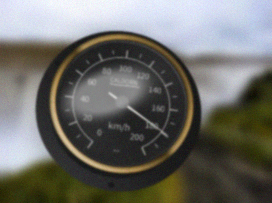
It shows value=180 unit=km/h
